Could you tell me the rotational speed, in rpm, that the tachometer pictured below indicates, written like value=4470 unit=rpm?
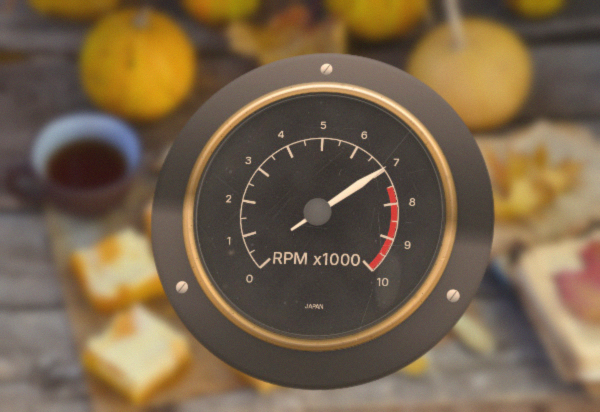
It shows value=7000 unit=rpm
